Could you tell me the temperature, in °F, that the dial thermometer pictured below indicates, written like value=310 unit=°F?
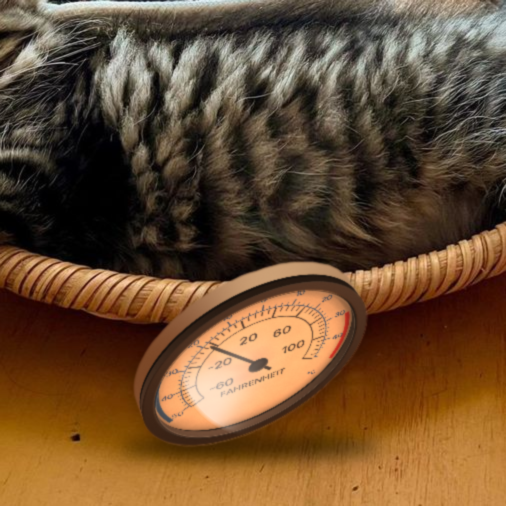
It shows value=0 unit=°F
